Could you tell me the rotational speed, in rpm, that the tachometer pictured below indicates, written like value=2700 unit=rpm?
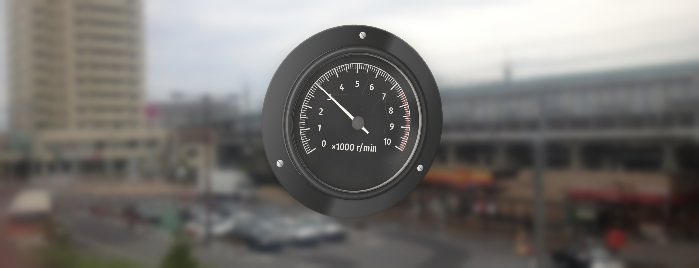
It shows value=3000 unit=rpm
